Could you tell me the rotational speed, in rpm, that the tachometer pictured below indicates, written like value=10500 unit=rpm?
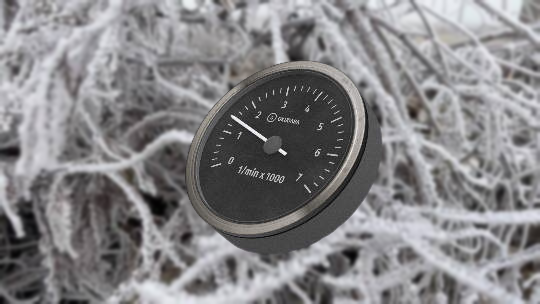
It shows value=1400 unit=rpm
